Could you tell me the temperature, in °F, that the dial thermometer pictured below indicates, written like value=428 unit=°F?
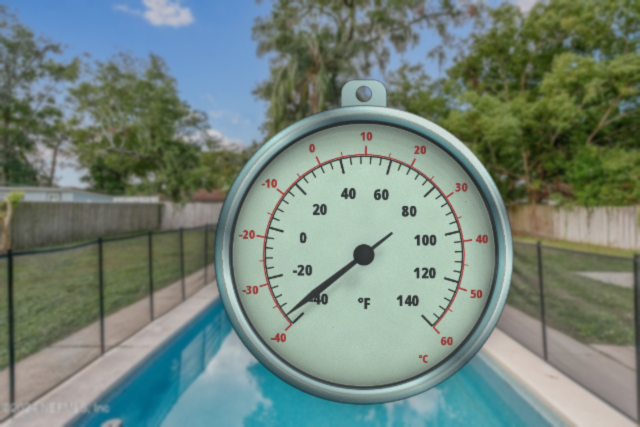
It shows value=-36 unit=°F
